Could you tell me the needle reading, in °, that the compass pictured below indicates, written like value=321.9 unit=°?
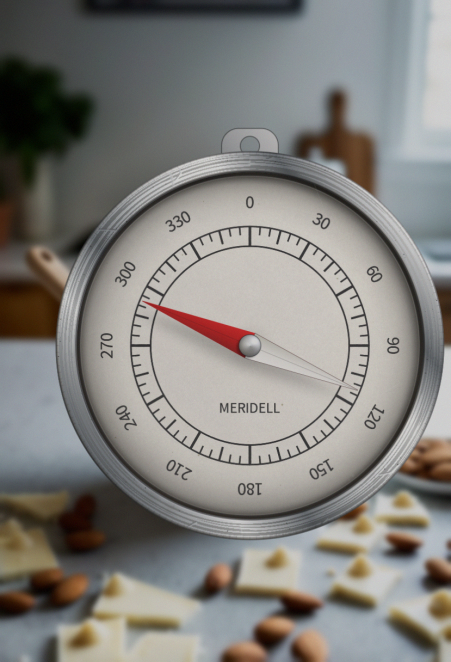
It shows value=292.5 unit=°
